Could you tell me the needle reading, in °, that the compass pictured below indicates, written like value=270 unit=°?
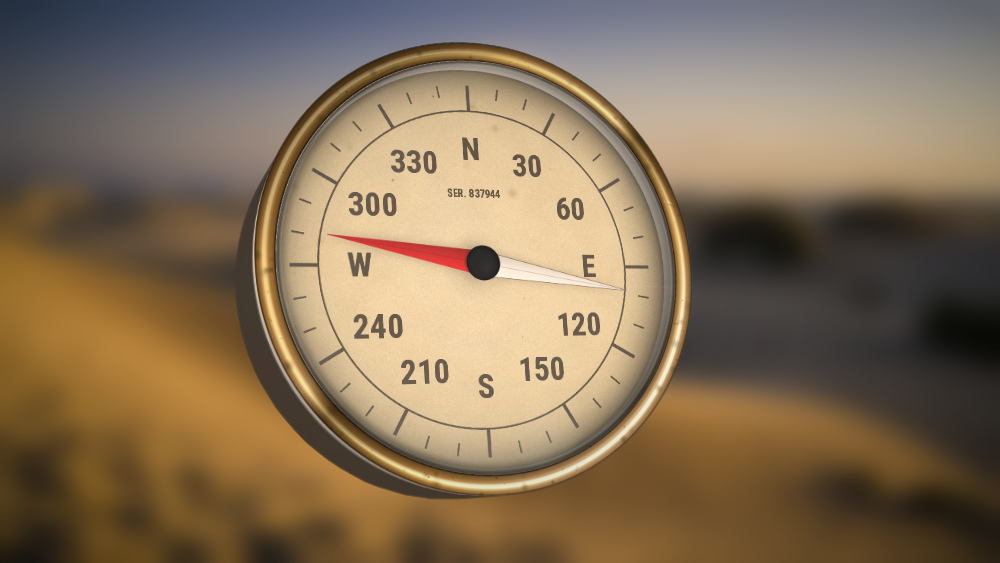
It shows value=280 unit=°
